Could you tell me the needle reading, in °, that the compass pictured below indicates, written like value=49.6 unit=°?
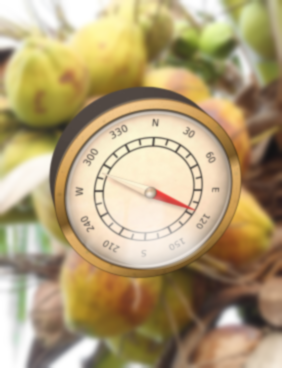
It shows value=112.5 unit=°
